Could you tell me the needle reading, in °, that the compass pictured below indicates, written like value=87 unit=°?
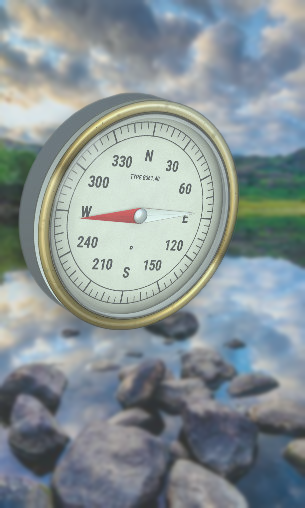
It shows value=265 unit=°
